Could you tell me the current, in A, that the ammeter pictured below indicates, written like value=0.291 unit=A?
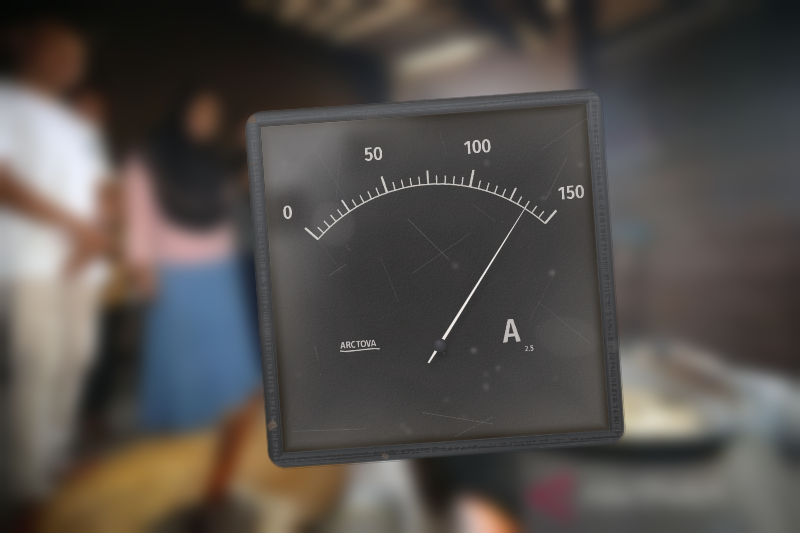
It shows value=135 unit=A
